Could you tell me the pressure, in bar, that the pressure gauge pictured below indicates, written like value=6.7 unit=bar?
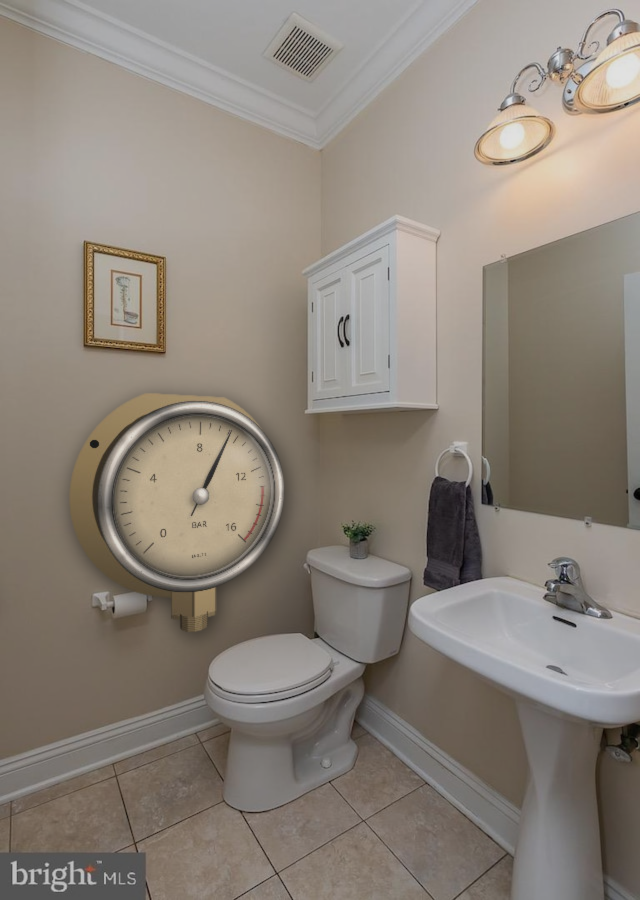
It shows value=9.5 unit=bar
